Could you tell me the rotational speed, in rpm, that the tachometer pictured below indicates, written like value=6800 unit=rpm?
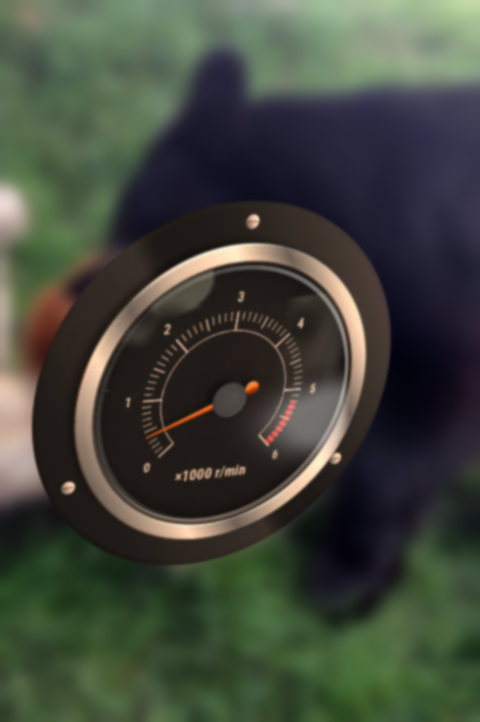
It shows value=500 unit=rpm
